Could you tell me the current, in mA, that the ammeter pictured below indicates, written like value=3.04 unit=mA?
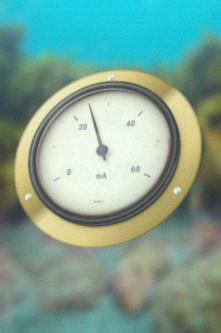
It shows value=25 unit=mA
